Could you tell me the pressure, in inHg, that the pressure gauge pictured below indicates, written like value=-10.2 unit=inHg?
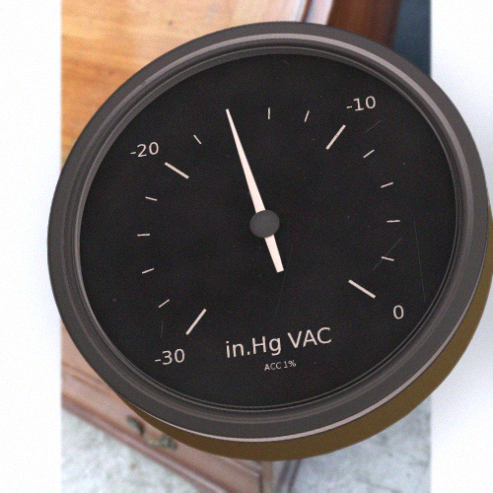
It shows value=-16 unit=inHg
